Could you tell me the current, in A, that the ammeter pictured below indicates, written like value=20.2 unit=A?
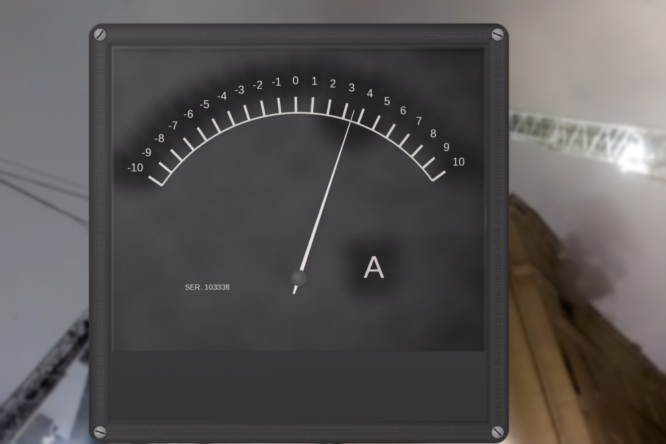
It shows value=3.5 unit=A
